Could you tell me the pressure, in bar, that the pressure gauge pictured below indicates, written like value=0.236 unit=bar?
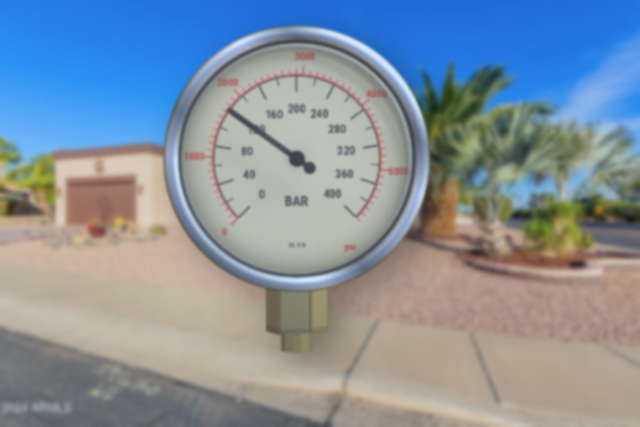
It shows value=120 unit=bar
